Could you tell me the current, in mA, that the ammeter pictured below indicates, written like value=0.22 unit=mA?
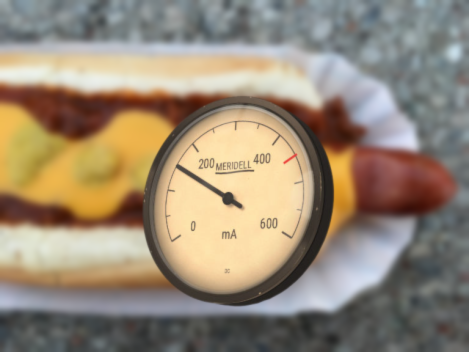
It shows value=150 unit=mA
